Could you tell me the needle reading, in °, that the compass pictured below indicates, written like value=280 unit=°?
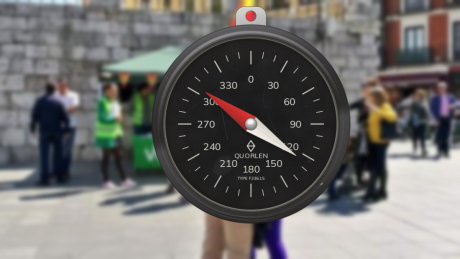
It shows value=305 unit=°
